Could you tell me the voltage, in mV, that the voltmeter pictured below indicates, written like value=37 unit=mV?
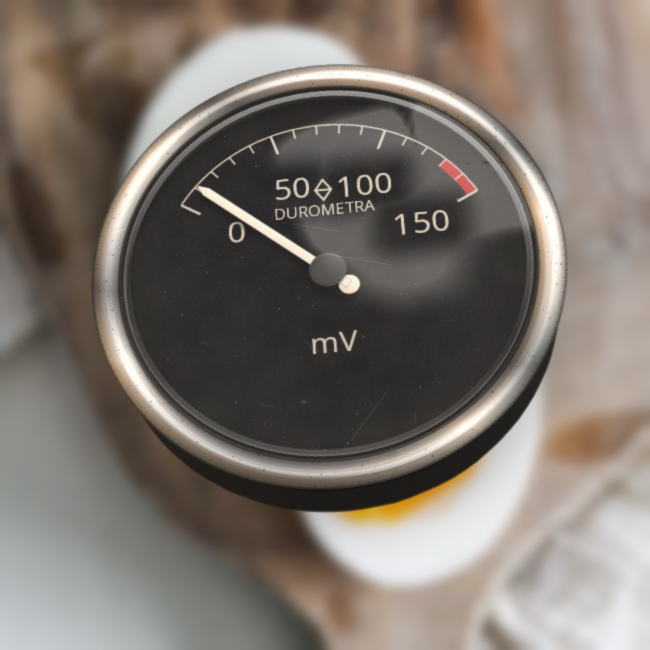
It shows value=10 unit=mV
